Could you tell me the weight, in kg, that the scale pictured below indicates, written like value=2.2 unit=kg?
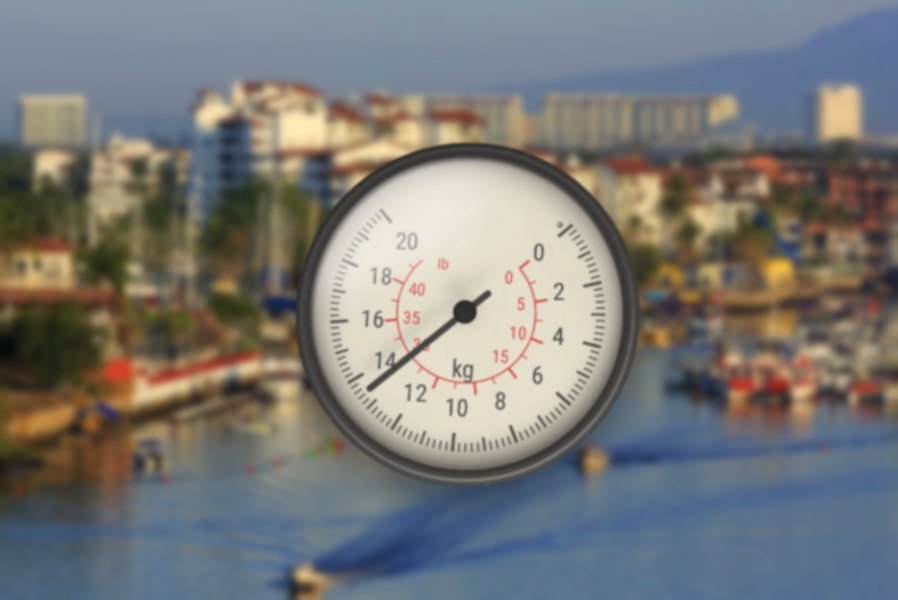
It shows value=13.4 unit=kg
